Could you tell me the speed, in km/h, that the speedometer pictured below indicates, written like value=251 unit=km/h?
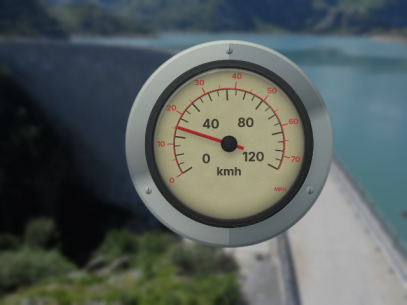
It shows value=25 unit=km/h
